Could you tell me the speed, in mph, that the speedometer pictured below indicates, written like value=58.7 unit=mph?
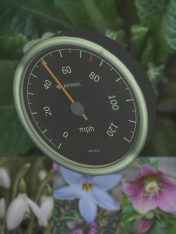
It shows value=50 unit=mph
